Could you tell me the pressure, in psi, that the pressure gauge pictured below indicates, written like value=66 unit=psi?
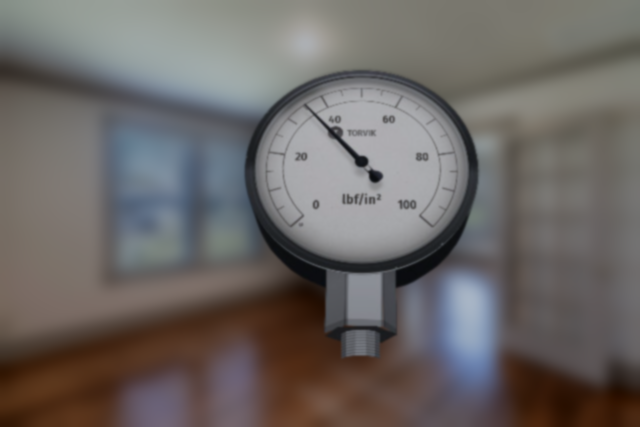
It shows value=35 unit=psi
